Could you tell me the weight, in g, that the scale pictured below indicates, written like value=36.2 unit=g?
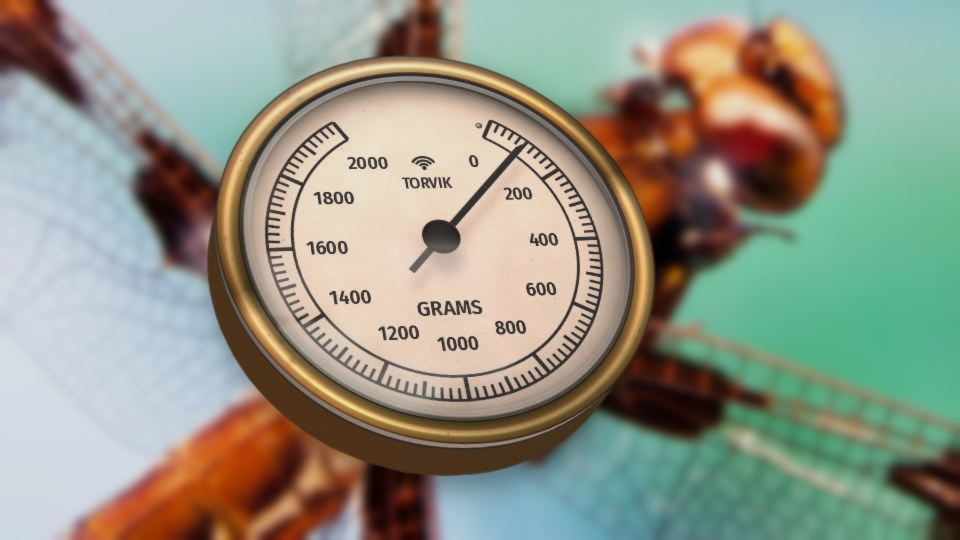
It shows value=100 unit=g
